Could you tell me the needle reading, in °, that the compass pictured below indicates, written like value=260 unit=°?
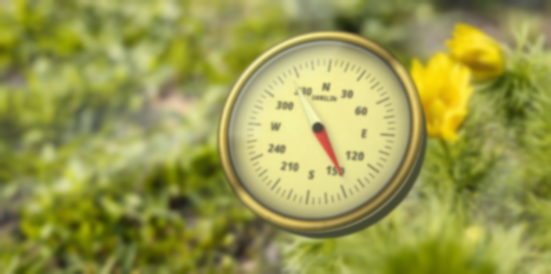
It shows value=145 unit=°
